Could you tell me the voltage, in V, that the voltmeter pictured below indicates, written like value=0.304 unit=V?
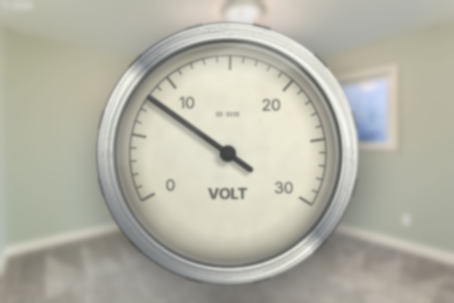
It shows value=8 unit=V
